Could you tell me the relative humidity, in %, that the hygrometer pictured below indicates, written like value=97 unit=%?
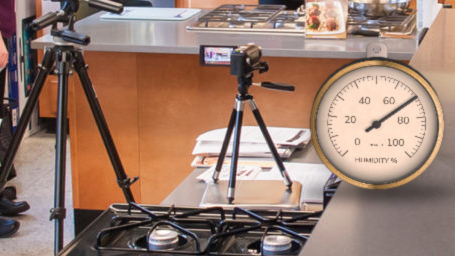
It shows value=70 unit=%
